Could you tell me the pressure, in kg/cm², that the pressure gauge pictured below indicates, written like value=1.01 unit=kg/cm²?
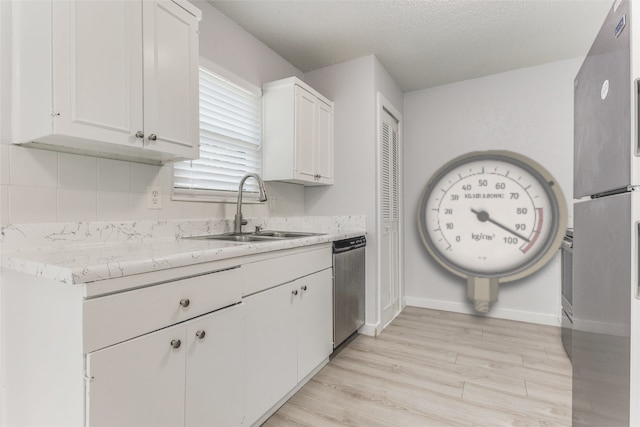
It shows value=95 unit=kg/cm²
